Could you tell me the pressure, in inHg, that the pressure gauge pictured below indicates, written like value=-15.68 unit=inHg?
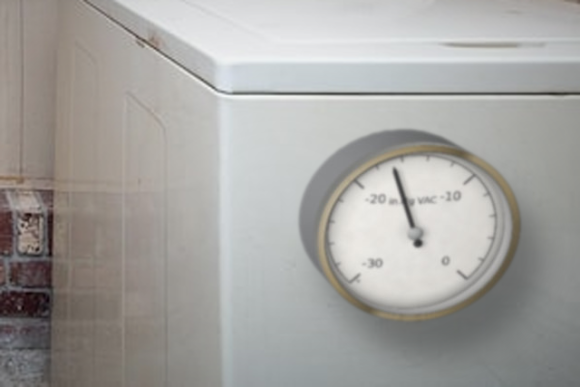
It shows value=-17 unit=inHg
